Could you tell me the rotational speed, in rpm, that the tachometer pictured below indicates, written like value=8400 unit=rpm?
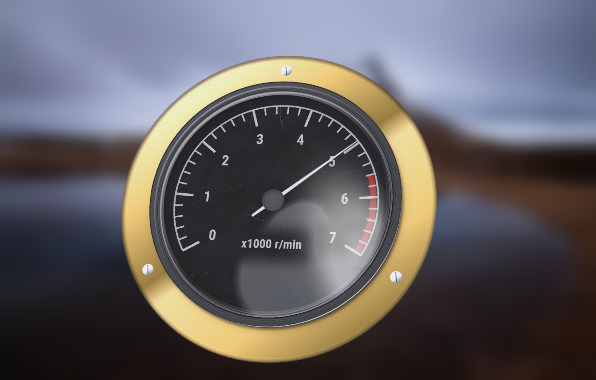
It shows value=5000 unit=rpm
